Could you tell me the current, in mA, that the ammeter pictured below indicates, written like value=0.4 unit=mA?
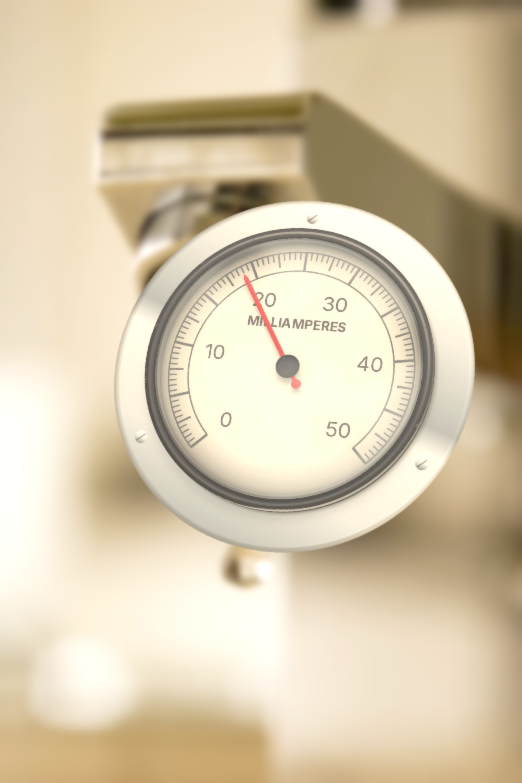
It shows value=19 unit=mA
